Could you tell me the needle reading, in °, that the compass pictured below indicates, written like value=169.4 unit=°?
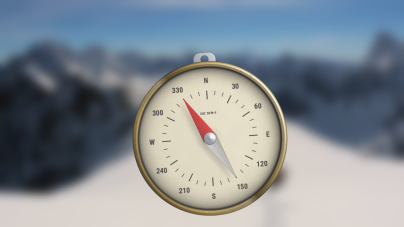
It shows value=330 unit=°
